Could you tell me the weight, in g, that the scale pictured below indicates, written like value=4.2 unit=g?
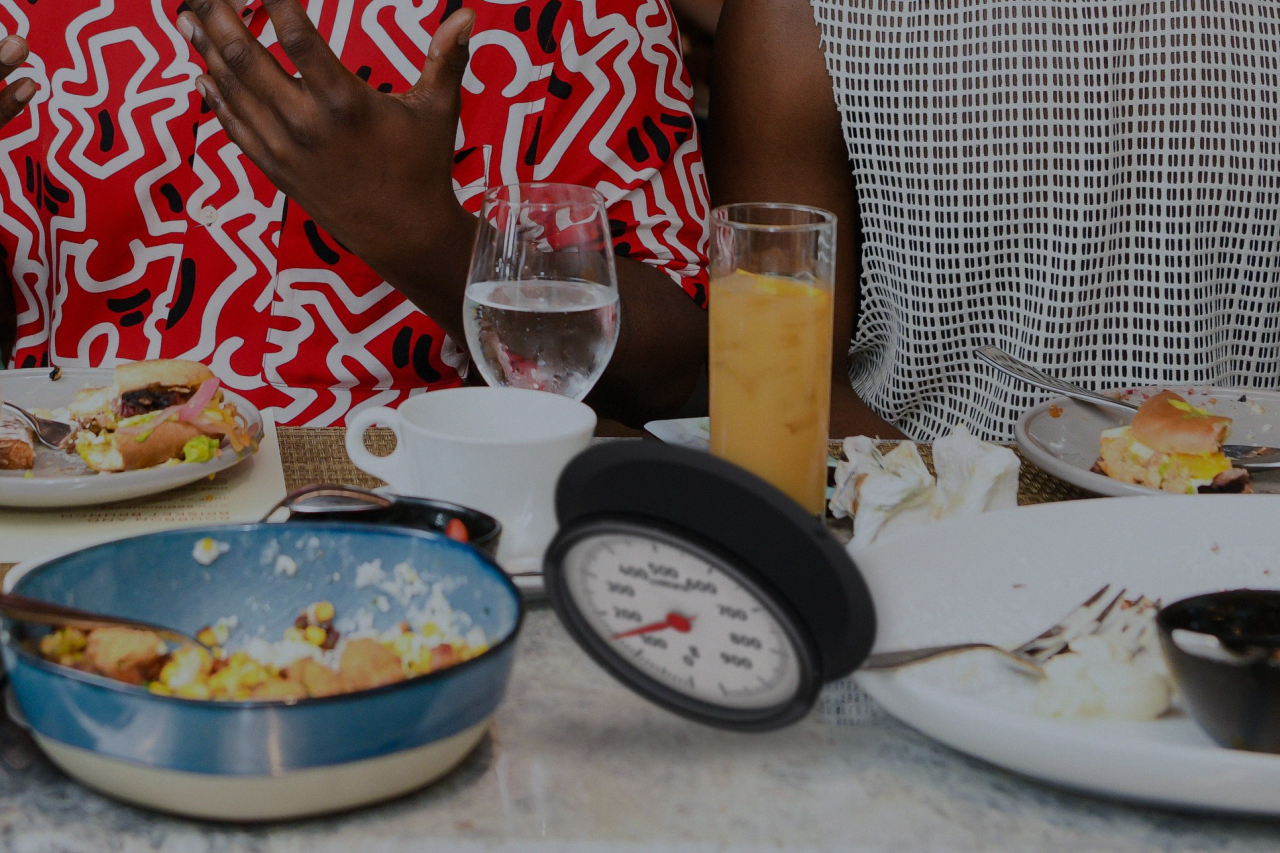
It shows value=150 unit=g
